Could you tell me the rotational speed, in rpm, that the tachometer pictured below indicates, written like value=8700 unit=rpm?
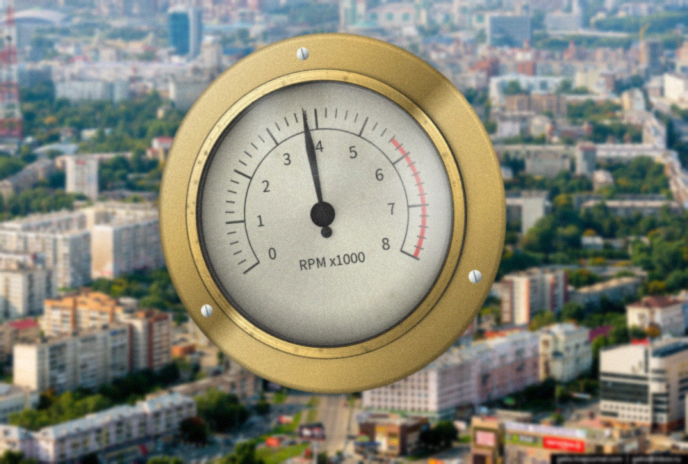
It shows value=3800 unit=rpm
